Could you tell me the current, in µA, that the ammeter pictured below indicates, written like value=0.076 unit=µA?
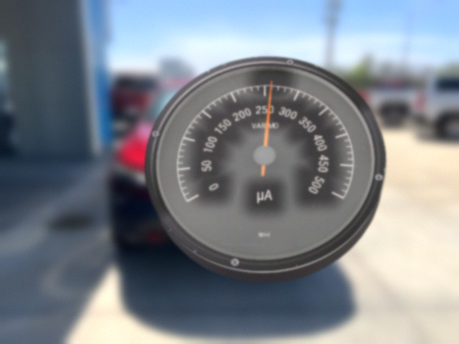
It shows value=260 unit=µA
